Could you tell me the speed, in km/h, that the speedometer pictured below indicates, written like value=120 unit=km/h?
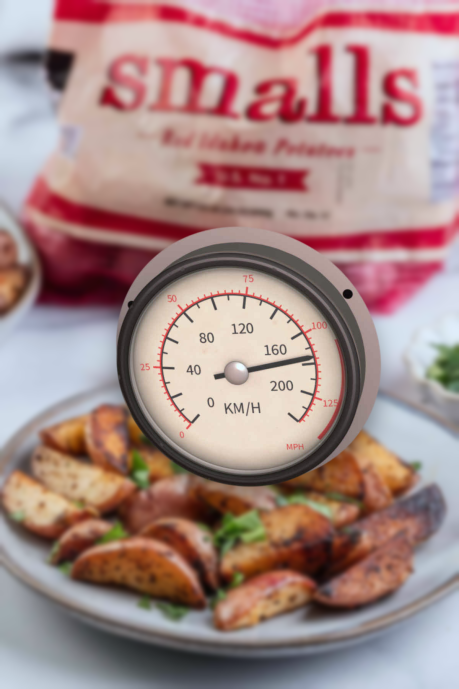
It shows value=175 unit=km/h
